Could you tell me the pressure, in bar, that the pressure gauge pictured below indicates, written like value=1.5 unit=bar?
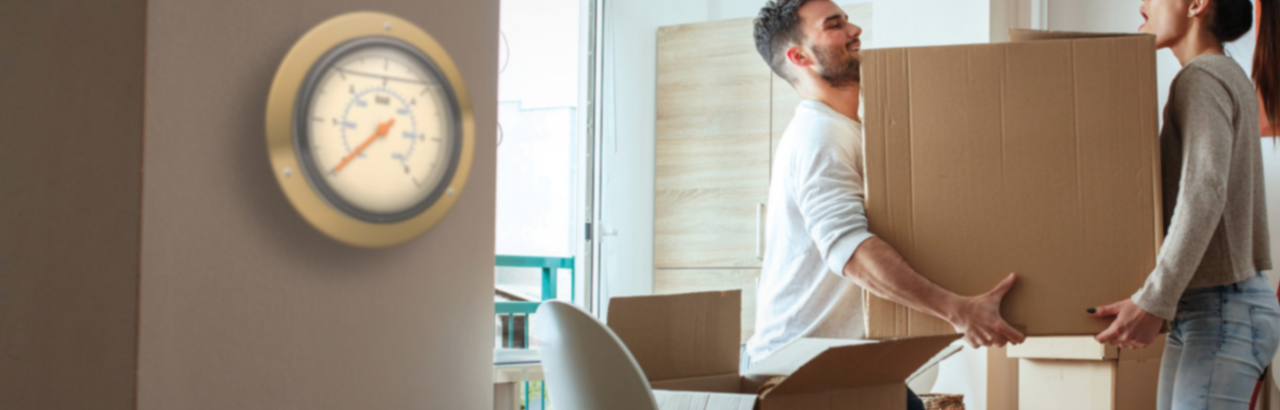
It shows value=0 unit=bar
